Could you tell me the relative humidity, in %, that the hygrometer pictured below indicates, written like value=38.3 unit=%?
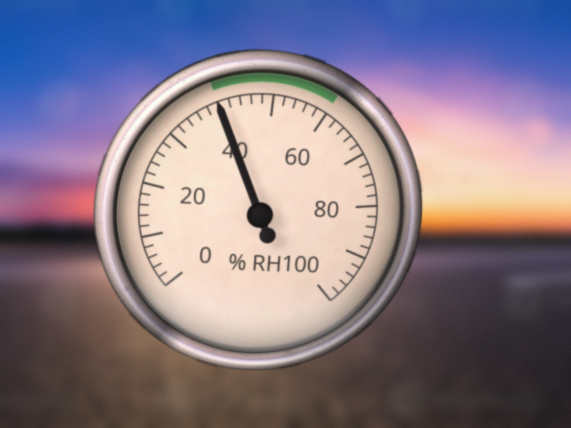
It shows value=40 unit=%
